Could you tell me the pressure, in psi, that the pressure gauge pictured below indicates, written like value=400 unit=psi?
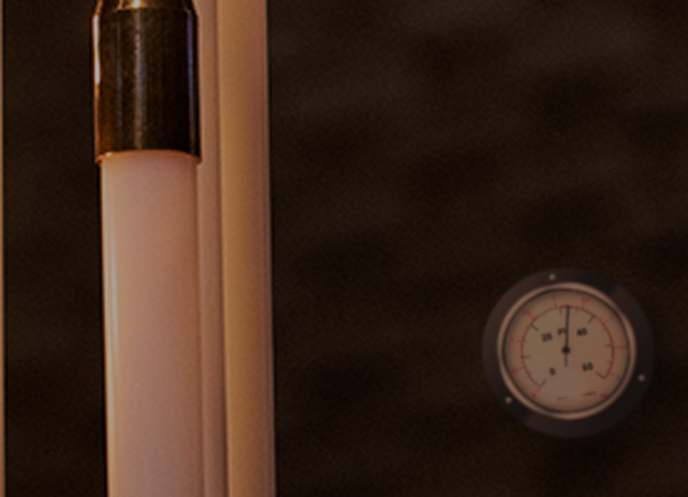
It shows value=32.5 unit=psi
